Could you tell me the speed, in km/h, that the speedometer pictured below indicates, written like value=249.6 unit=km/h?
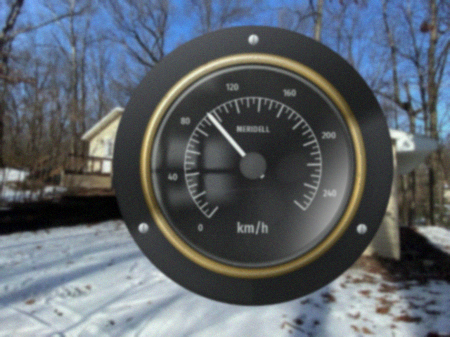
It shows value=95 unit=km/h
